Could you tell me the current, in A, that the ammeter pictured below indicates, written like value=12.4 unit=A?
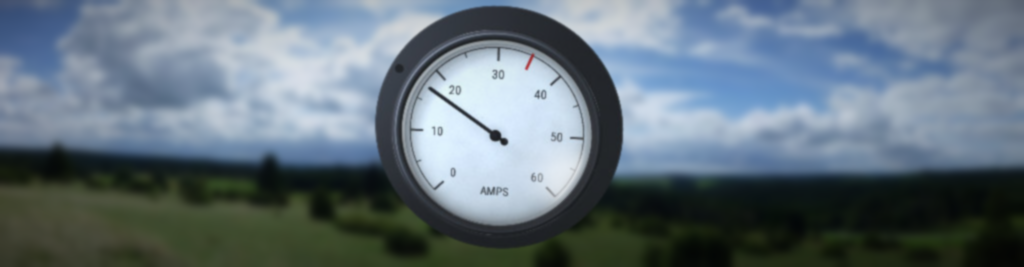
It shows value=17.5 unit=A
